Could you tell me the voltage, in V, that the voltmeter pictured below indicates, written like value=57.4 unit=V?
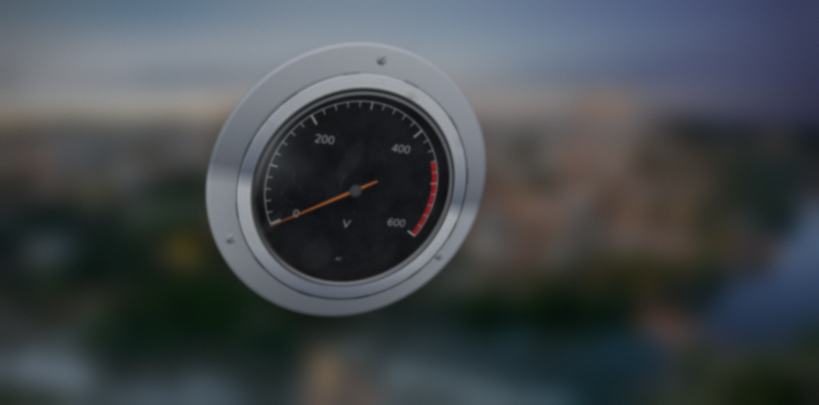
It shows value=0 unit=V
